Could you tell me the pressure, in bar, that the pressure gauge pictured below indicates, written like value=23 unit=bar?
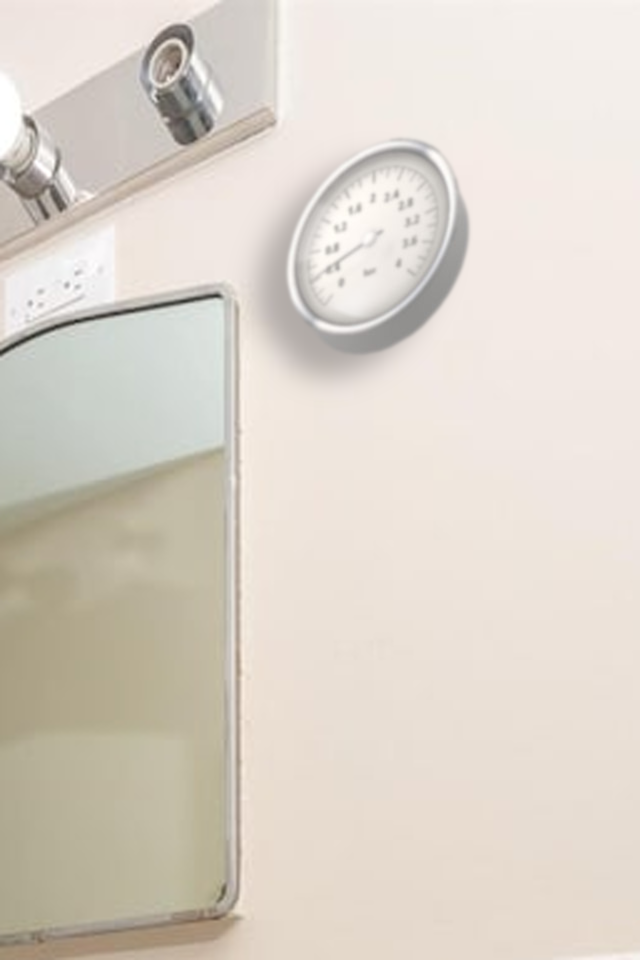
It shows value=0.4 unit=bar
